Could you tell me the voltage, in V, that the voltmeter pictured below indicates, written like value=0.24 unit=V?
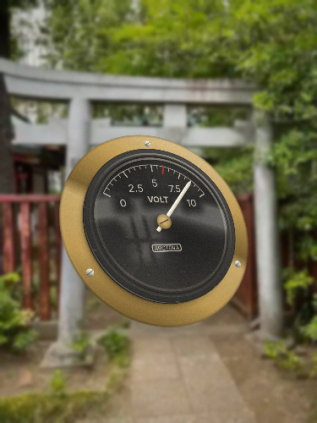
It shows value=8.5 unit=V
